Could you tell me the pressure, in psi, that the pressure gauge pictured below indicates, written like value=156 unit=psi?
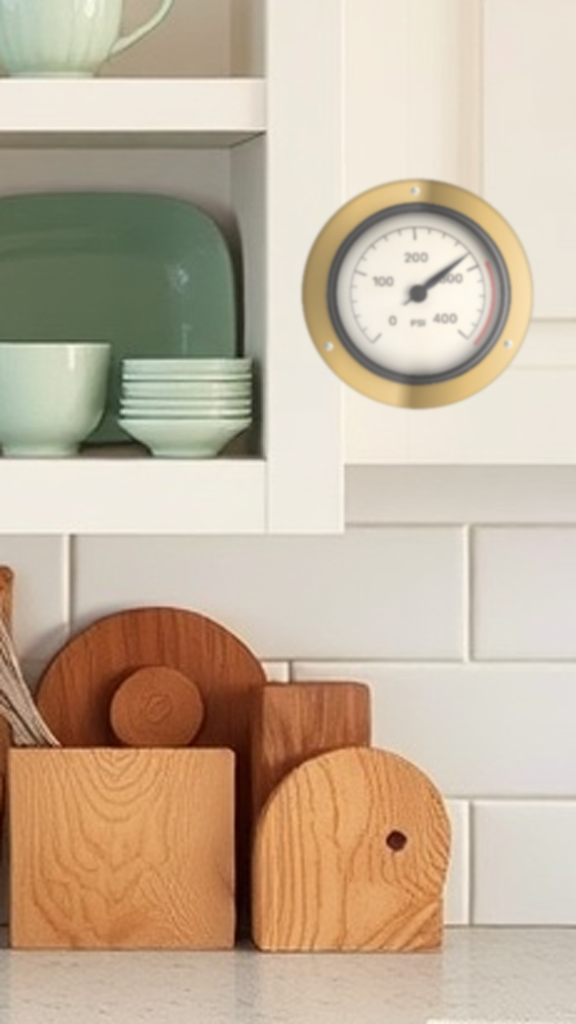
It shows value=280 unit=psi
